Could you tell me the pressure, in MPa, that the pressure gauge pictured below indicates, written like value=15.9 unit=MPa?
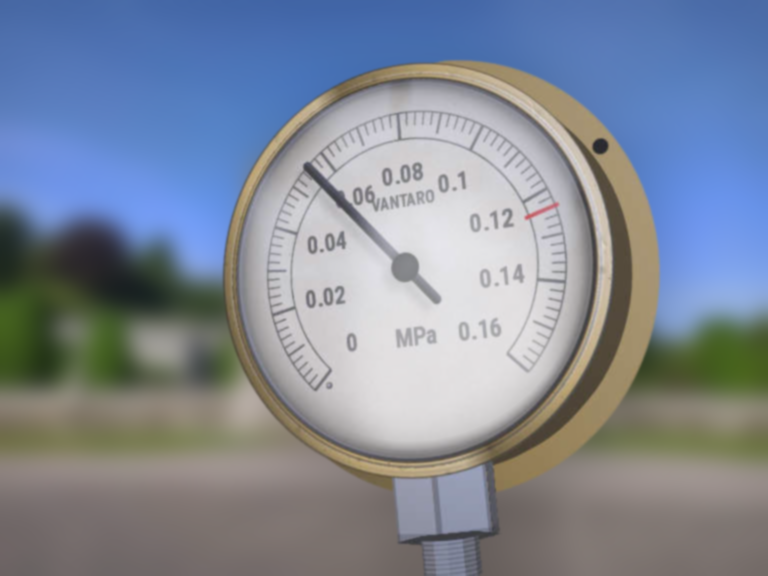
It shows value=0.056 unit=MPa
